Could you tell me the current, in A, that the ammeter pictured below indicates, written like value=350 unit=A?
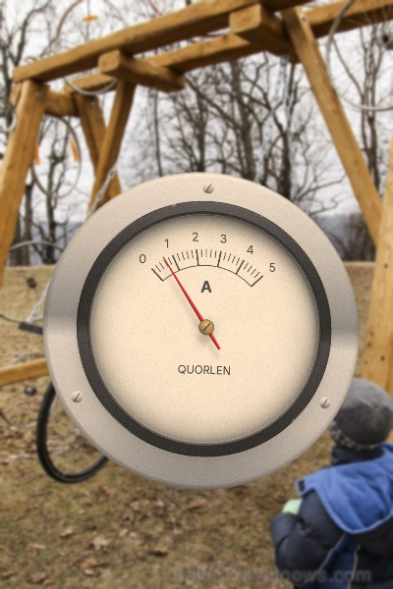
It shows value=0.6 unit=A
